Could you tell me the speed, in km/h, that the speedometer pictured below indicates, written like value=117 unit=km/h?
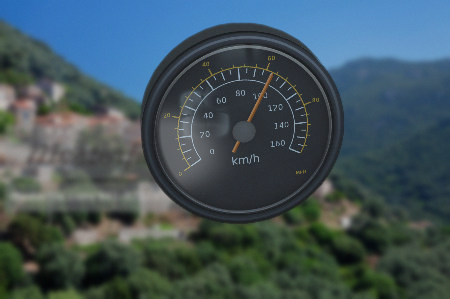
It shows value=100 unit=km/h
